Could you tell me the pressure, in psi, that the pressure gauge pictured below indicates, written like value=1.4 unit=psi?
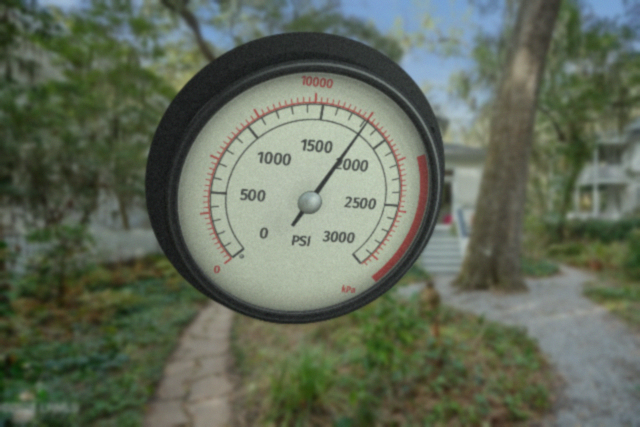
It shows value=1800 unit=psi
